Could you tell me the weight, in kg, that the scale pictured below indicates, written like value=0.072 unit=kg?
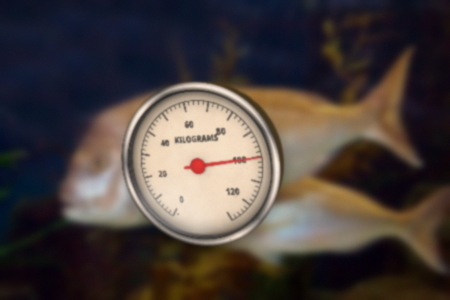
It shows value=100 unit=kg
